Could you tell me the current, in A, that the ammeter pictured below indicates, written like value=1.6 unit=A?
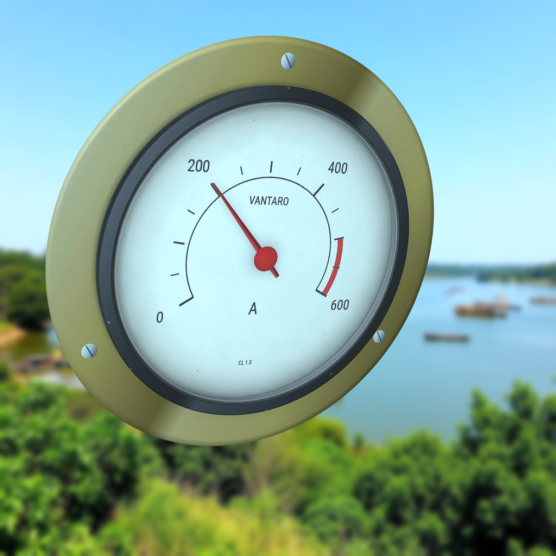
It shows value=200 unit=A
